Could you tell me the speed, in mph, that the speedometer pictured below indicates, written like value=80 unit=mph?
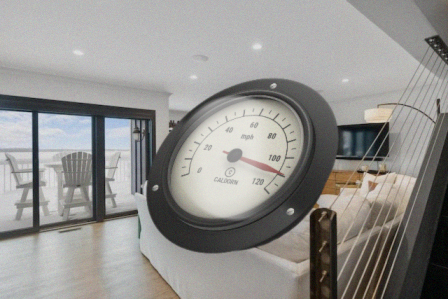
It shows value=110 unit=mph
